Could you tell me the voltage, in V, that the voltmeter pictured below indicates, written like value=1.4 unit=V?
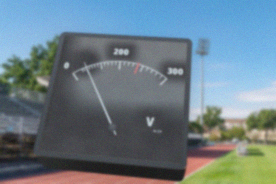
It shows value=100 unit=V
